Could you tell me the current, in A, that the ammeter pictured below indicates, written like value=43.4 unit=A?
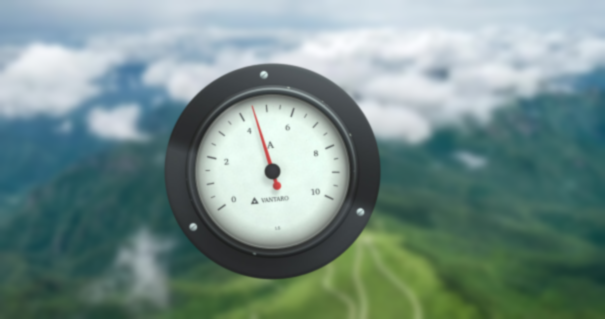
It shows value=4.5 unit=A
